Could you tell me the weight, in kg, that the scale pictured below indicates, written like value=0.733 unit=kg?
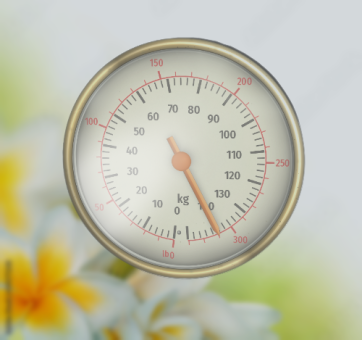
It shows value=140 unit=kg
